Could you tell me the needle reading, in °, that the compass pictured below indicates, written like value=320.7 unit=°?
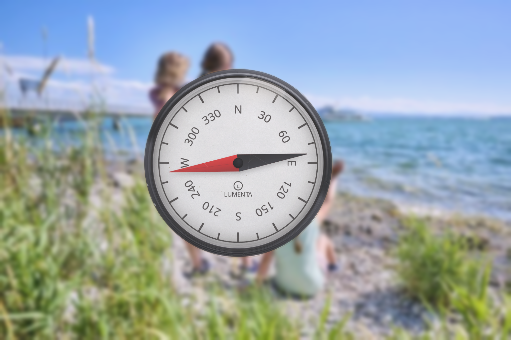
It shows value=262.5 unit=°
